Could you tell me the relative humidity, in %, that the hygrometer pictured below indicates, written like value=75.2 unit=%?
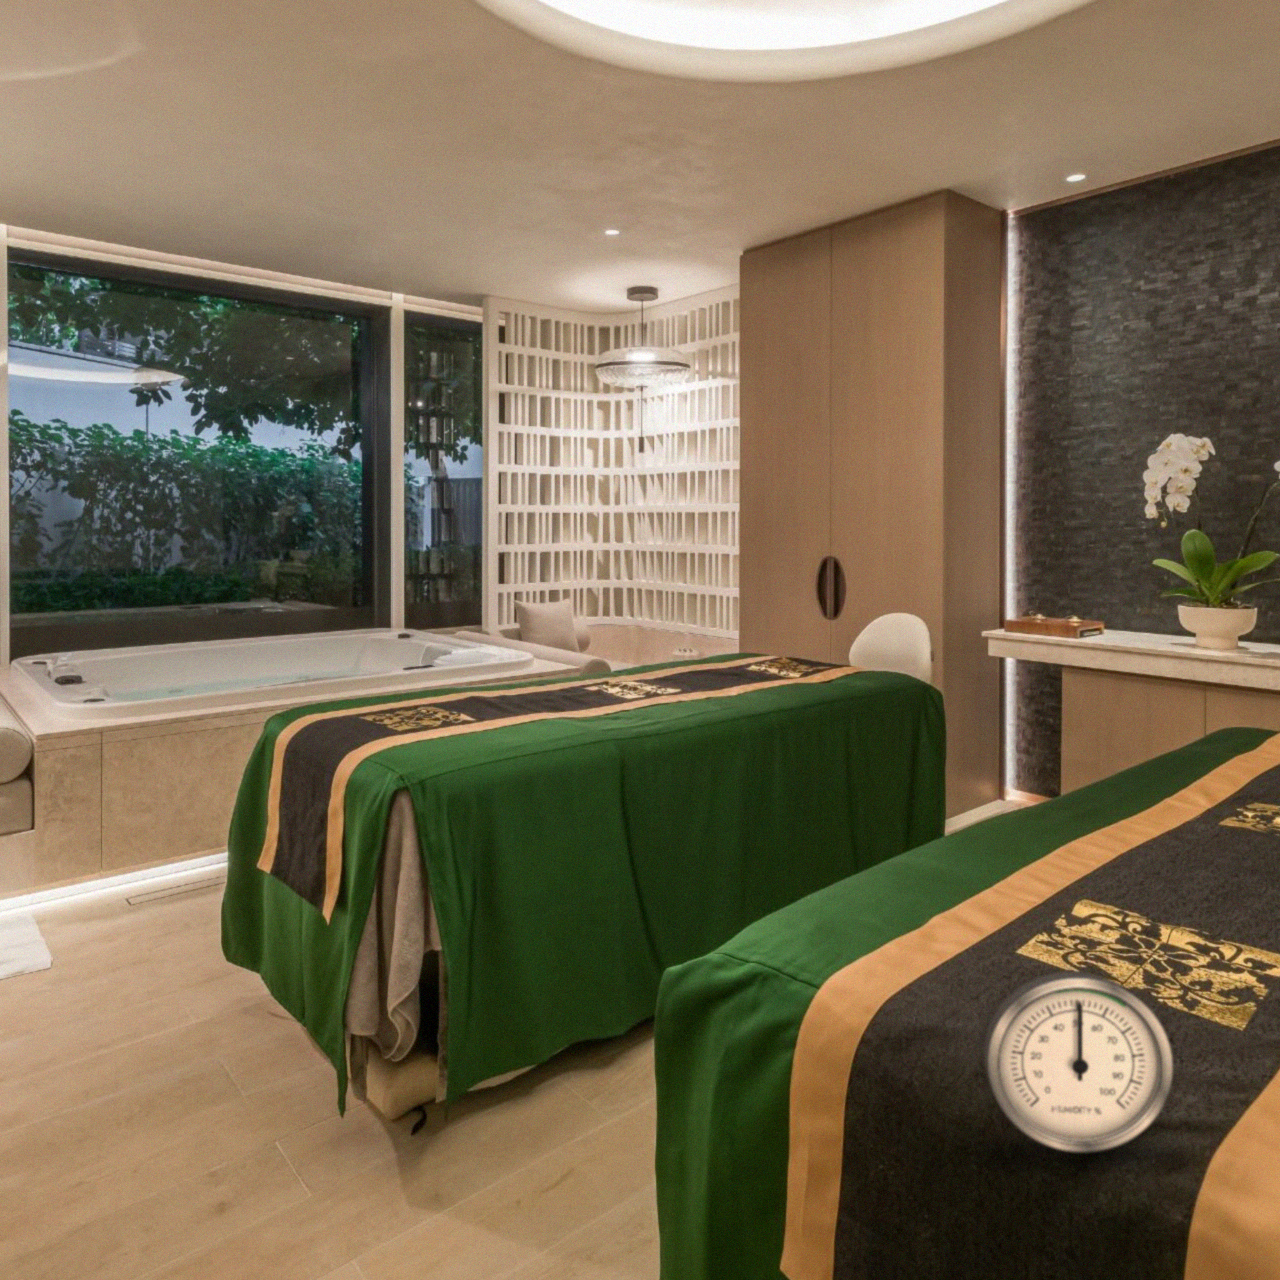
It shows value=50 unit=%
